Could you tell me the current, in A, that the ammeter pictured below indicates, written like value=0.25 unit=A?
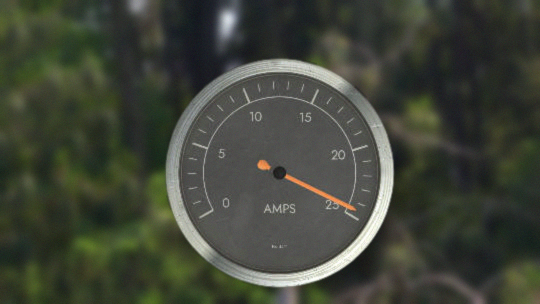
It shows value=24.5 unit=A
